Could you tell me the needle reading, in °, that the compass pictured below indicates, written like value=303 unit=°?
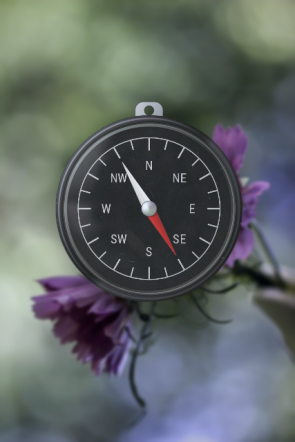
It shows value=150 unit=°
